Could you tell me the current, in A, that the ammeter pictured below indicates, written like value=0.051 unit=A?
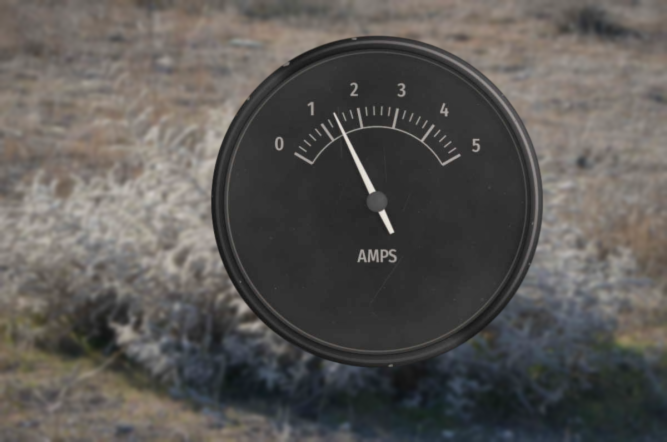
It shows value=1.4 unit=A
